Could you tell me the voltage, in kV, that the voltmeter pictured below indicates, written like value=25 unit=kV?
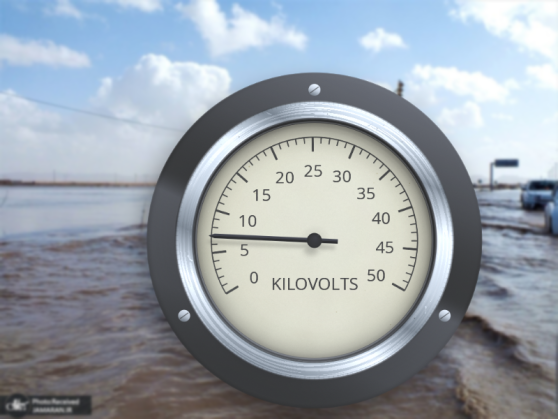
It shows value=7 unit=kV
